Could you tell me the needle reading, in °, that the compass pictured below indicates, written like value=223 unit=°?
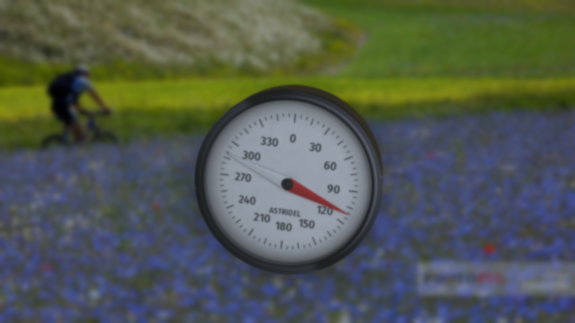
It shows value=110 unit=°
